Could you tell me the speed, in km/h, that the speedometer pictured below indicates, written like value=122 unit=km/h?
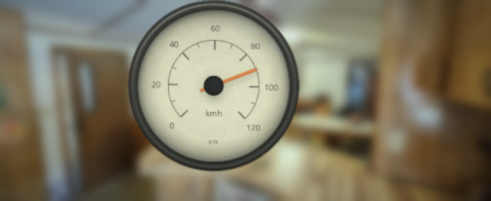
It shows value=90 unit=km/h
